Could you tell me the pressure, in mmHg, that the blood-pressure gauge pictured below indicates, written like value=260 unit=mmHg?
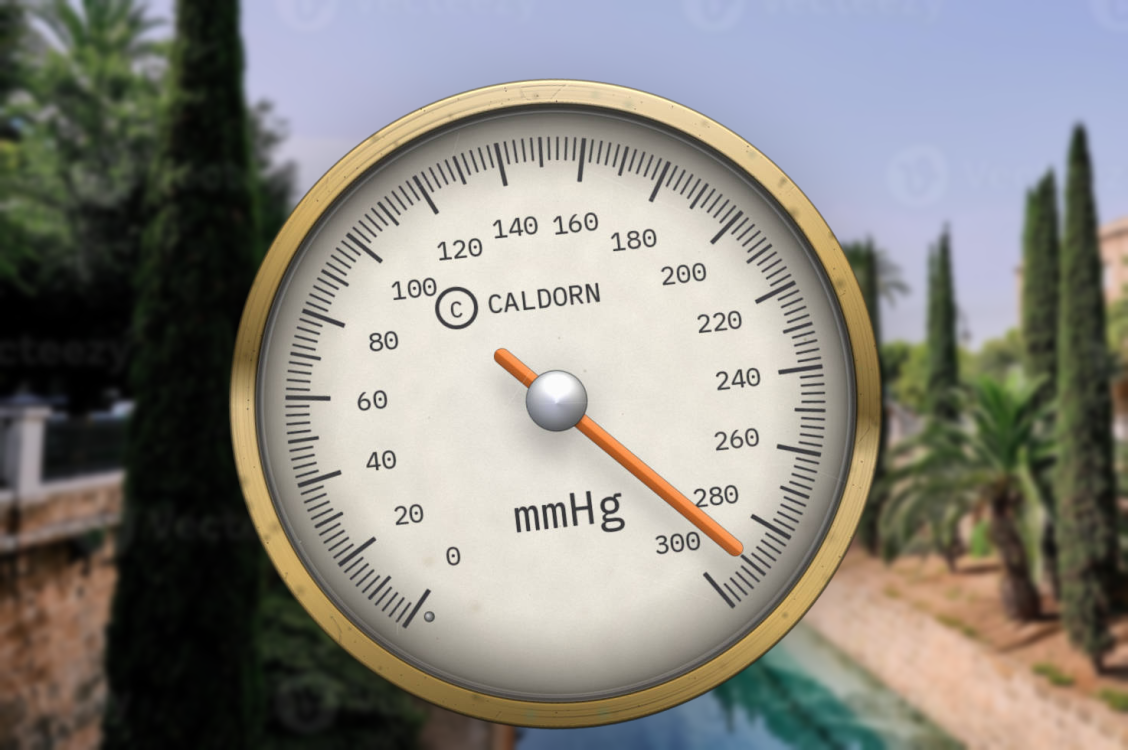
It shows value=290 unit=mmHg
